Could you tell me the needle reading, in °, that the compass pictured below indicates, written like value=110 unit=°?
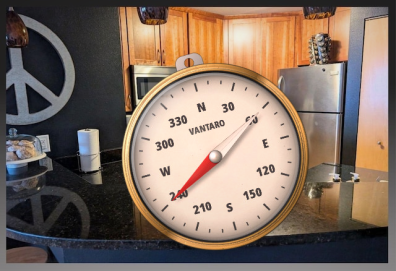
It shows value=240 unit=°
